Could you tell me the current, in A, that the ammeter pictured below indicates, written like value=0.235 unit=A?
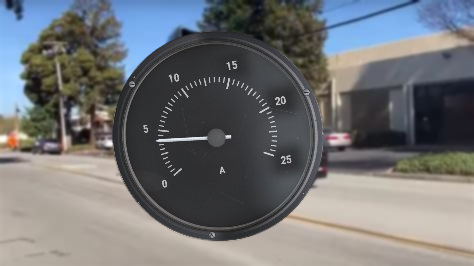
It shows value=4 unit=A
